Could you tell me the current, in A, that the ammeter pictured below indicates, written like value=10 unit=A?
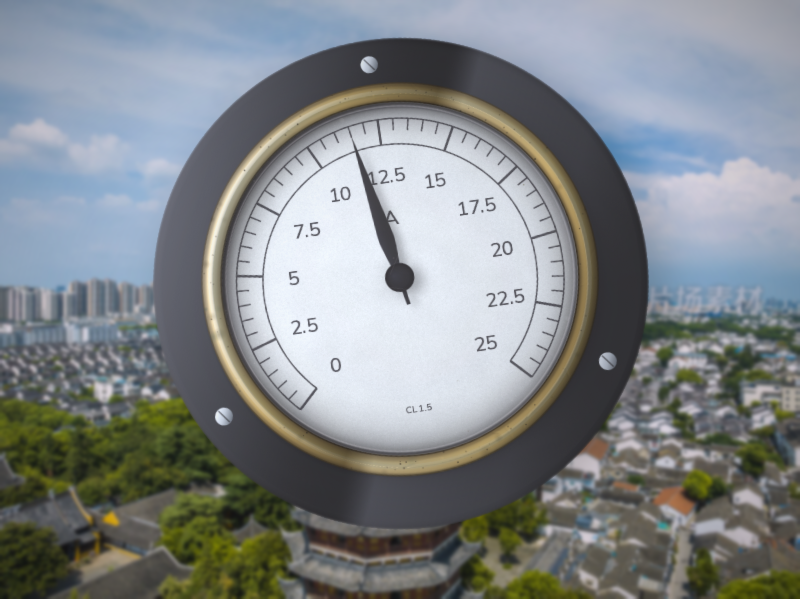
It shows value=11.5 unit=A
